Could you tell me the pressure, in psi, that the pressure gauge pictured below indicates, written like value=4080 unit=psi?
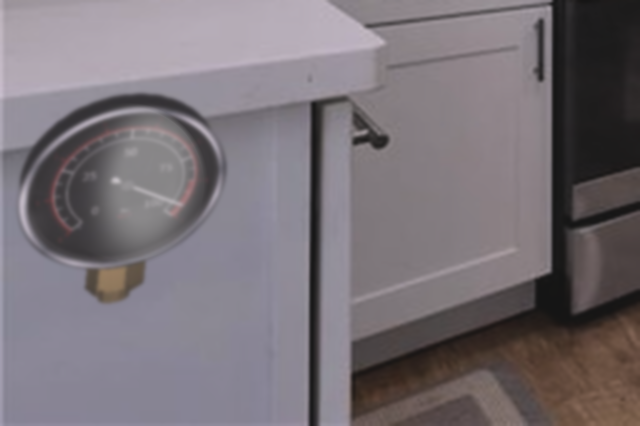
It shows value=95 unit=psi
